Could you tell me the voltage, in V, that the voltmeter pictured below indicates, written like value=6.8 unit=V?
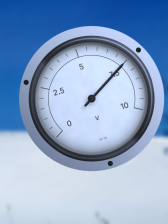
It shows value=7.5 unit=V
